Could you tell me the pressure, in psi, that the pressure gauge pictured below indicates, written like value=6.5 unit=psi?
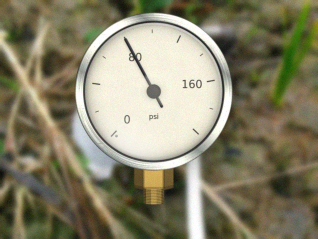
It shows value=80 unit=psi
